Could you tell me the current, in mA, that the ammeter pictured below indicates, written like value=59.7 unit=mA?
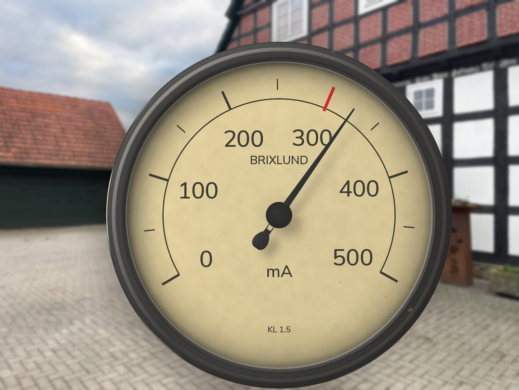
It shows value=325 unit=mA
